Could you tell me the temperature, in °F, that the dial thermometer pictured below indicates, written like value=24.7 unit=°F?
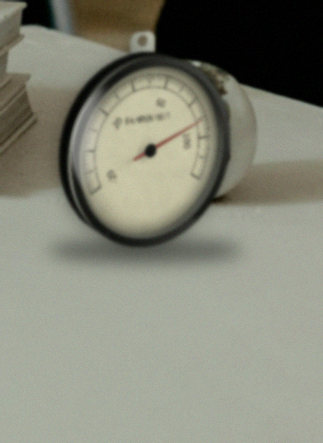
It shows value=90 unit=°F
